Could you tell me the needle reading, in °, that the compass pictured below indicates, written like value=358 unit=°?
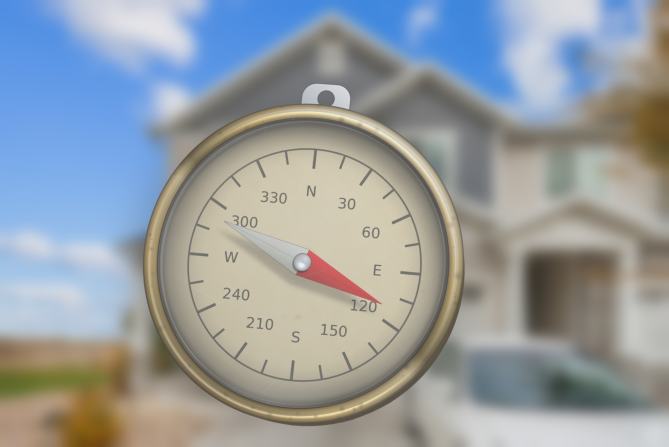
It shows value=112.5 unit=°
